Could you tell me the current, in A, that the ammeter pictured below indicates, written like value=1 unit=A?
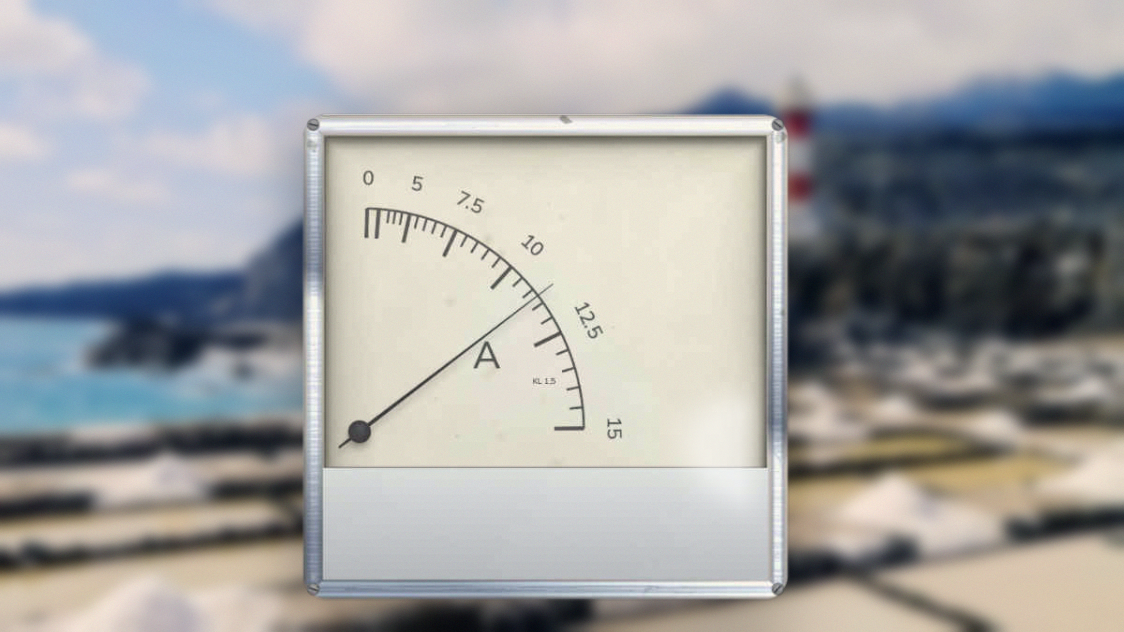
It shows value=11.25 unit=A
